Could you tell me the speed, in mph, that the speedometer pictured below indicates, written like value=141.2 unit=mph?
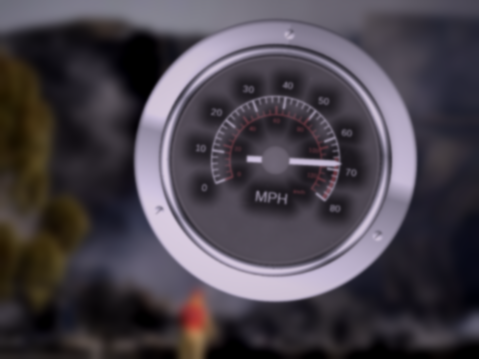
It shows value=68 unit=mph
